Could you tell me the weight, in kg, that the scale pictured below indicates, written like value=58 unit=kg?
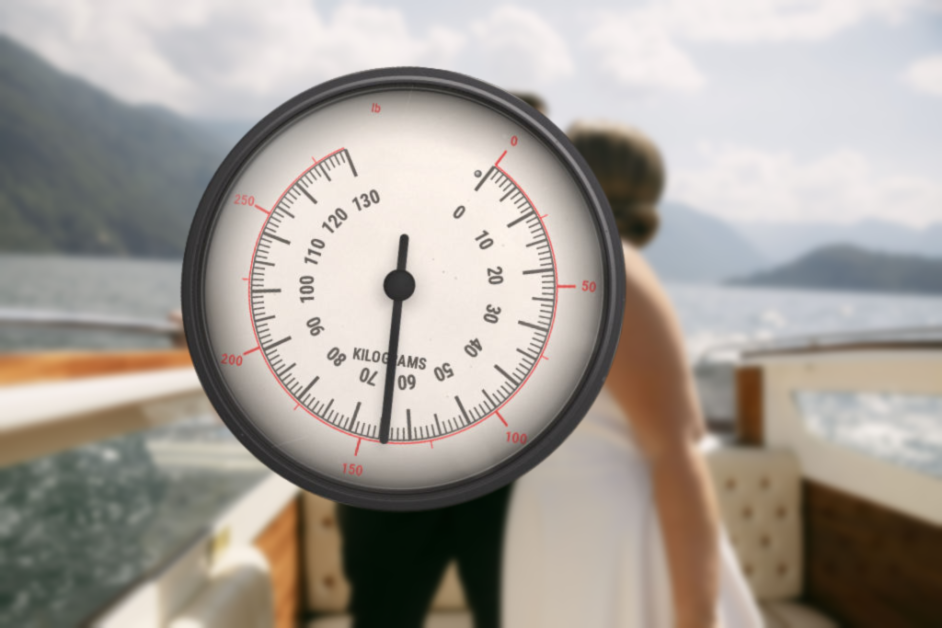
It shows value=64 unit=kg
